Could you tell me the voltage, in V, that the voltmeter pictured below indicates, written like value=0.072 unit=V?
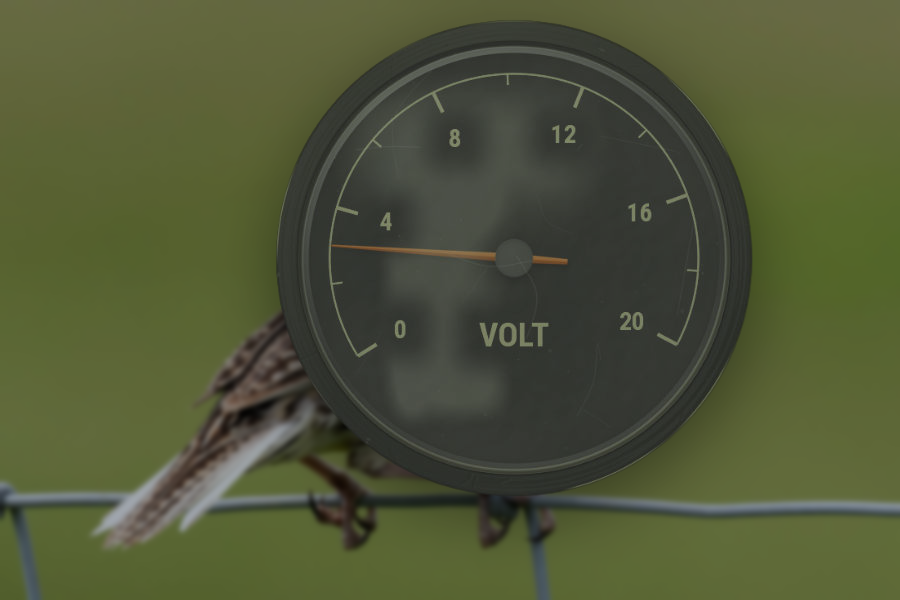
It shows value=3 unit=V
